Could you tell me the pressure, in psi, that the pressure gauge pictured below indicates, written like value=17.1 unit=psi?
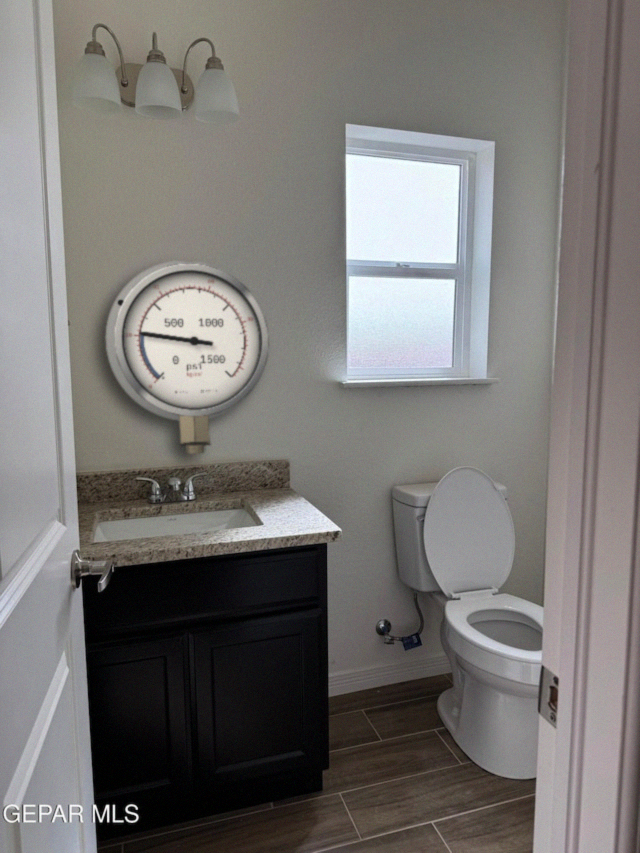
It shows value=300 unit=psi
